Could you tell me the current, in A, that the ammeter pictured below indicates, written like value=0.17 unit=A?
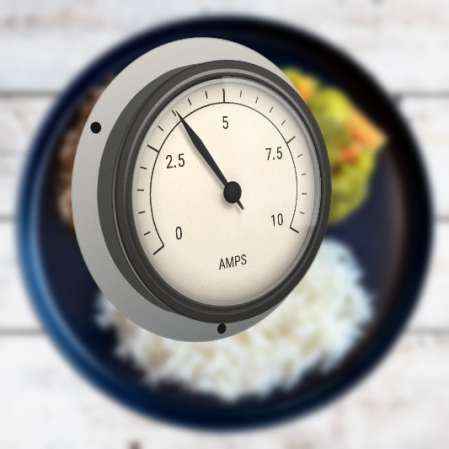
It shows value=3.5 unit=A
